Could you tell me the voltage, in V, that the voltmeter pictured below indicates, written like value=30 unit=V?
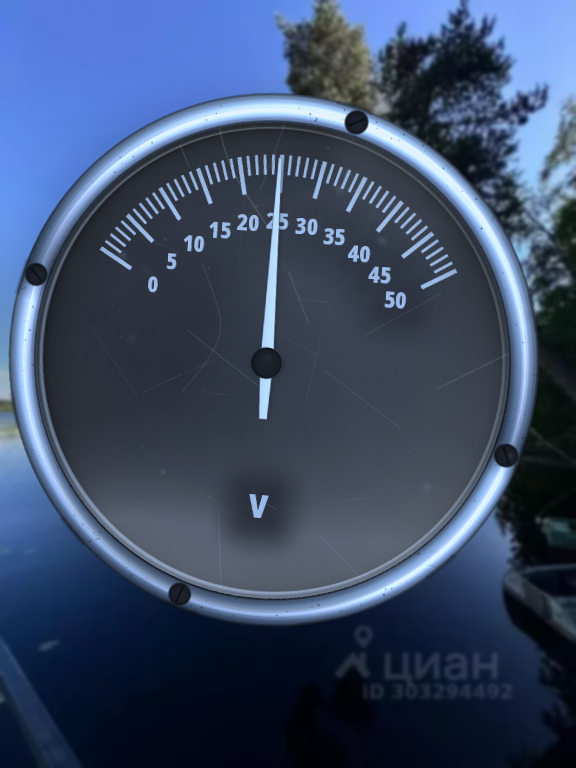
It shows value=25 unit=V
